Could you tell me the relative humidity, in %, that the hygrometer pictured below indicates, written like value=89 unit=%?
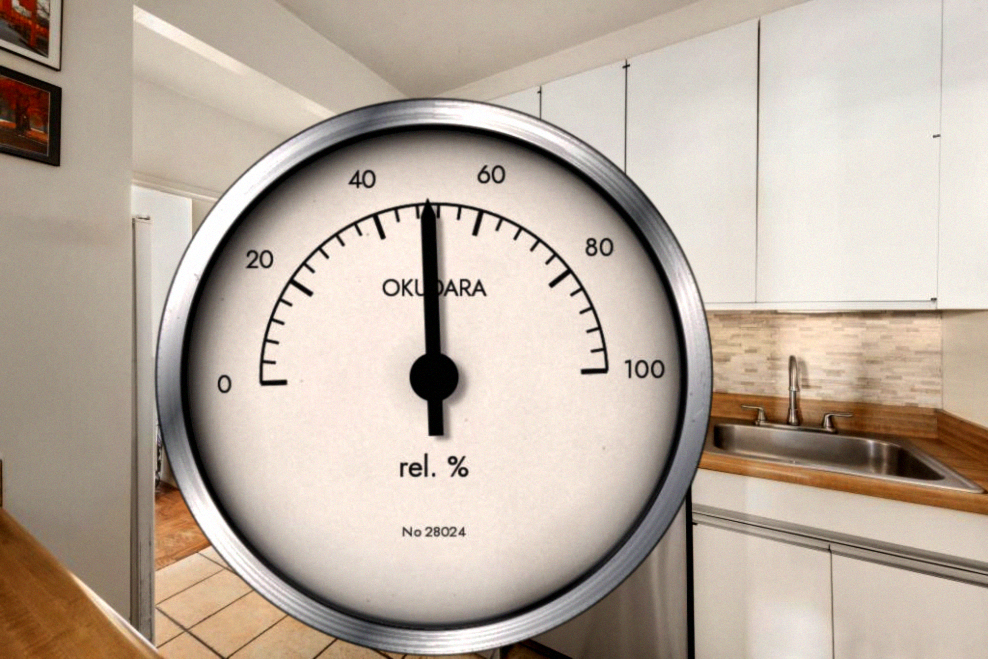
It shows value=50 unit=%
